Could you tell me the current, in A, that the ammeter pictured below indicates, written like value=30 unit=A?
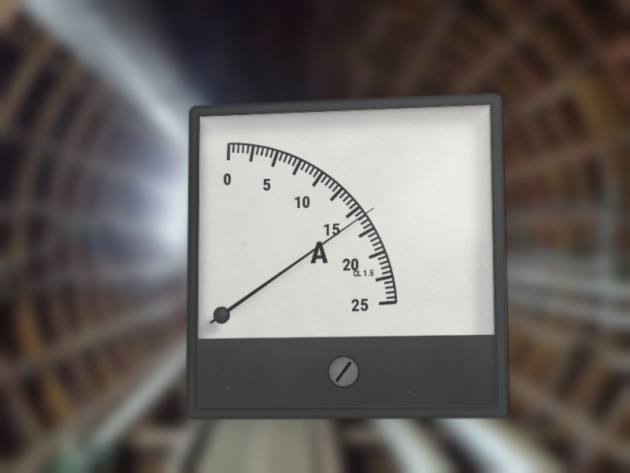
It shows value=16 unit=A
